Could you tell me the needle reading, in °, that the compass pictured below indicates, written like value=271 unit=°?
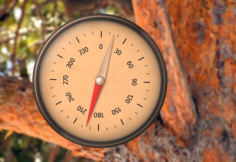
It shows value=195 unit=°
